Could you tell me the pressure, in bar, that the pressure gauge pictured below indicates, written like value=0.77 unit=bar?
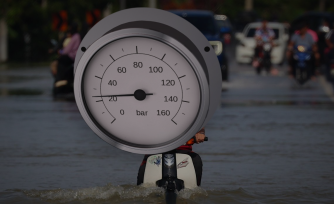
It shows value=25 unit=bar
